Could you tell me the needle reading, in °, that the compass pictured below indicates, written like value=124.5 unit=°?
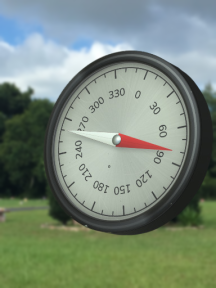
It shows value=80 unit=°
